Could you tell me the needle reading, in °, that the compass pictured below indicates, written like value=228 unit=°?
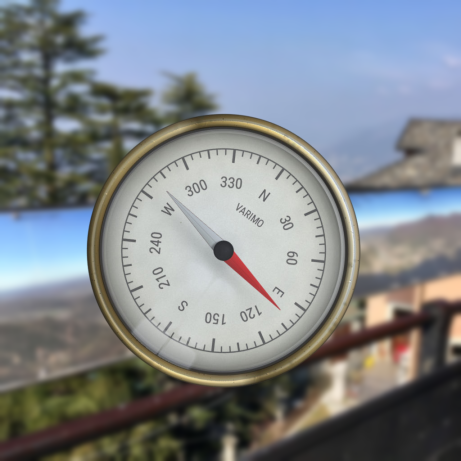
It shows value=100 unit=°
